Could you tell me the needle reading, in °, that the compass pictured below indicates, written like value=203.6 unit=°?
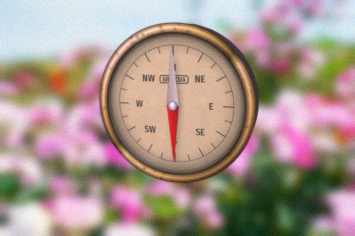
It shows value=180 unit=°
